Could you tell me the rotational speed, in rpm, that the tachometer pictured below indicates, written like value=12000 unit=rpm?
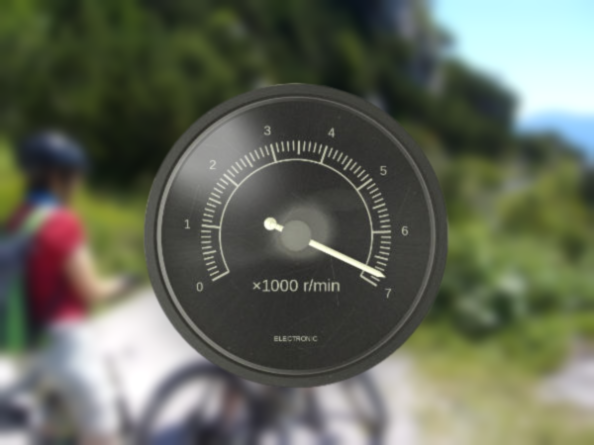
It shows value=6800 unit=rpm
